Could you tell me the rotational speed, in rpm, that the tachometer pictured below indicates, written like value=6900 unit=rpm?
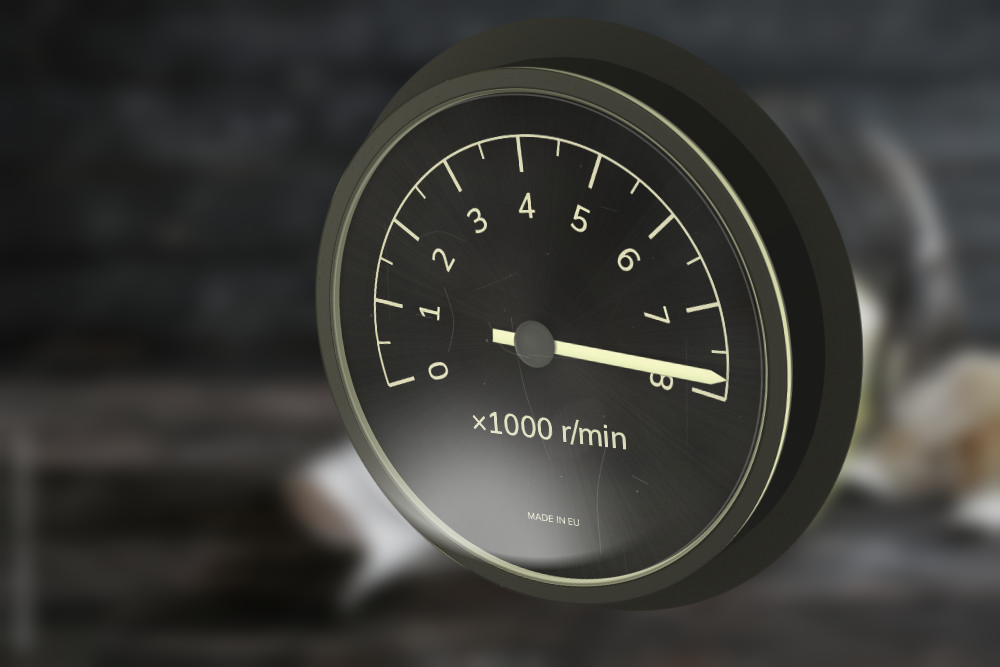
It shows value=7750 unit=rpm
